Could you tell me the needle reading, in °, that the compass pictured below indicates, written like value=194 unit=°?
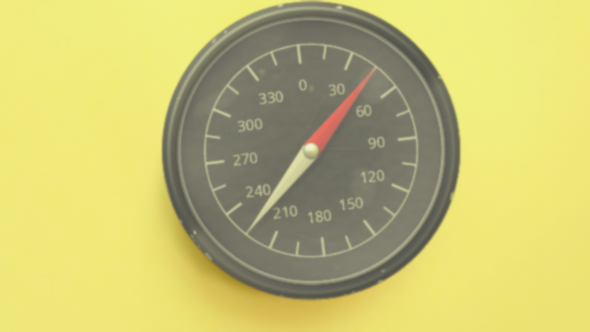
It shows value=45 unit=°
